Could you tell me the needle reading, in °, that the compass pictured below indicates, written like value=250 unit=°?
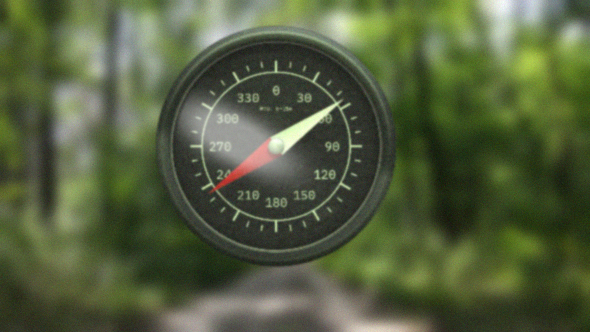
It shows value=235 unit=°
